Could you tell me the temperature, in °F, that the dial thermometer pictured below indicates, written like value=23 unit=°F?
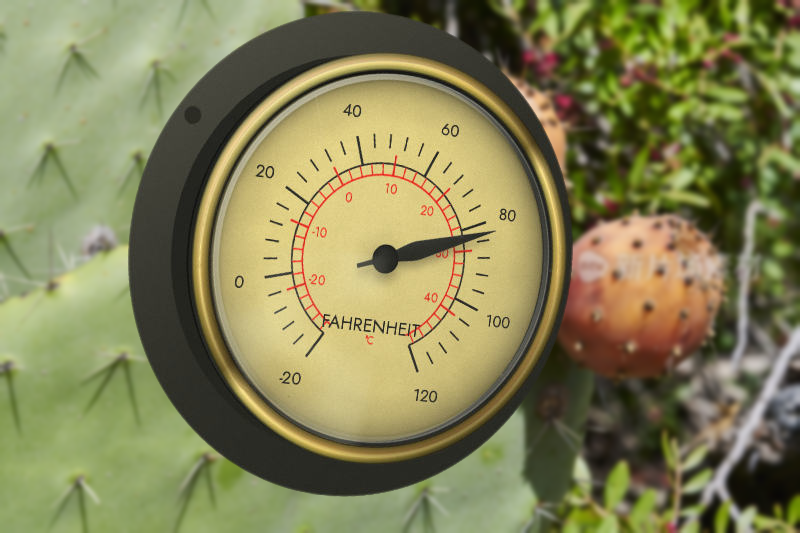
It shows value=82 unit=°F
